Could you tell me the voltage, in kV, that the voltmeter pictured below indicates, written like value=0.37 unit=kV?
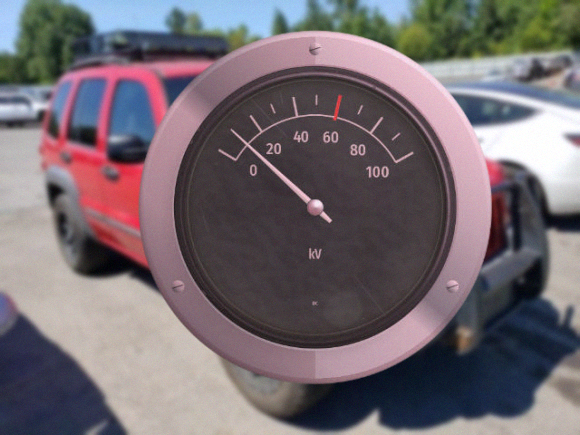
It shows value=10 unit=kV
